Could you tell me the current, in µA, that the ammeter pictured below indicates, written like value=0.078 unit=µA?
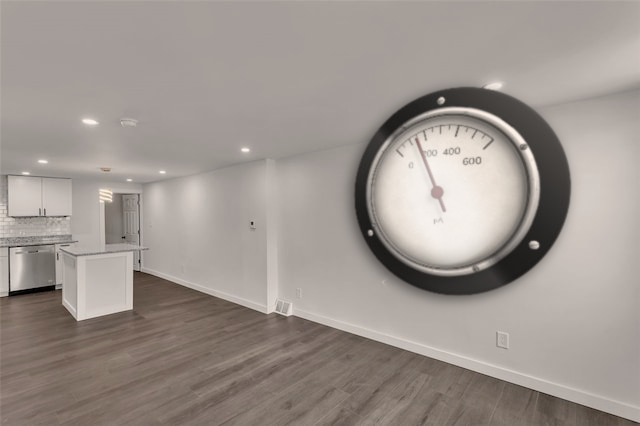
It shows value=150 unit=µA
